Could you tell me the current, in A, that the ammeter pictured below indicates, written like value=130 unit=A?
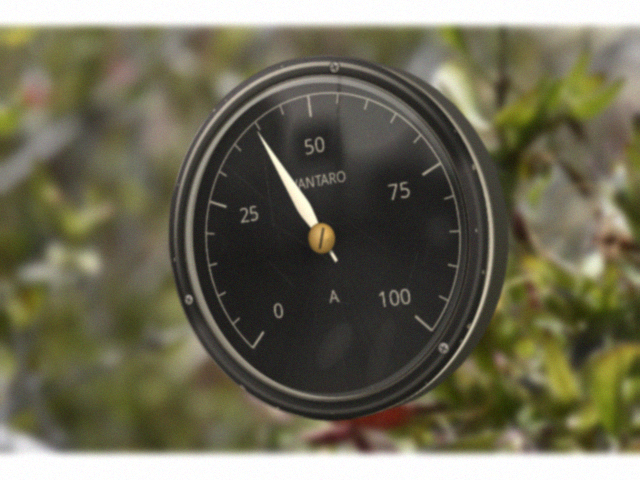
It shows value=40 unit=A
